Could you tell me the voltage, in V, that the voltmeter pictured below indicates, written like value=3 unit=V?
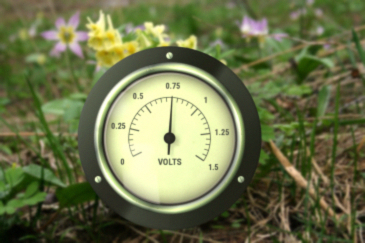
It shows value=0.75 unit=V
